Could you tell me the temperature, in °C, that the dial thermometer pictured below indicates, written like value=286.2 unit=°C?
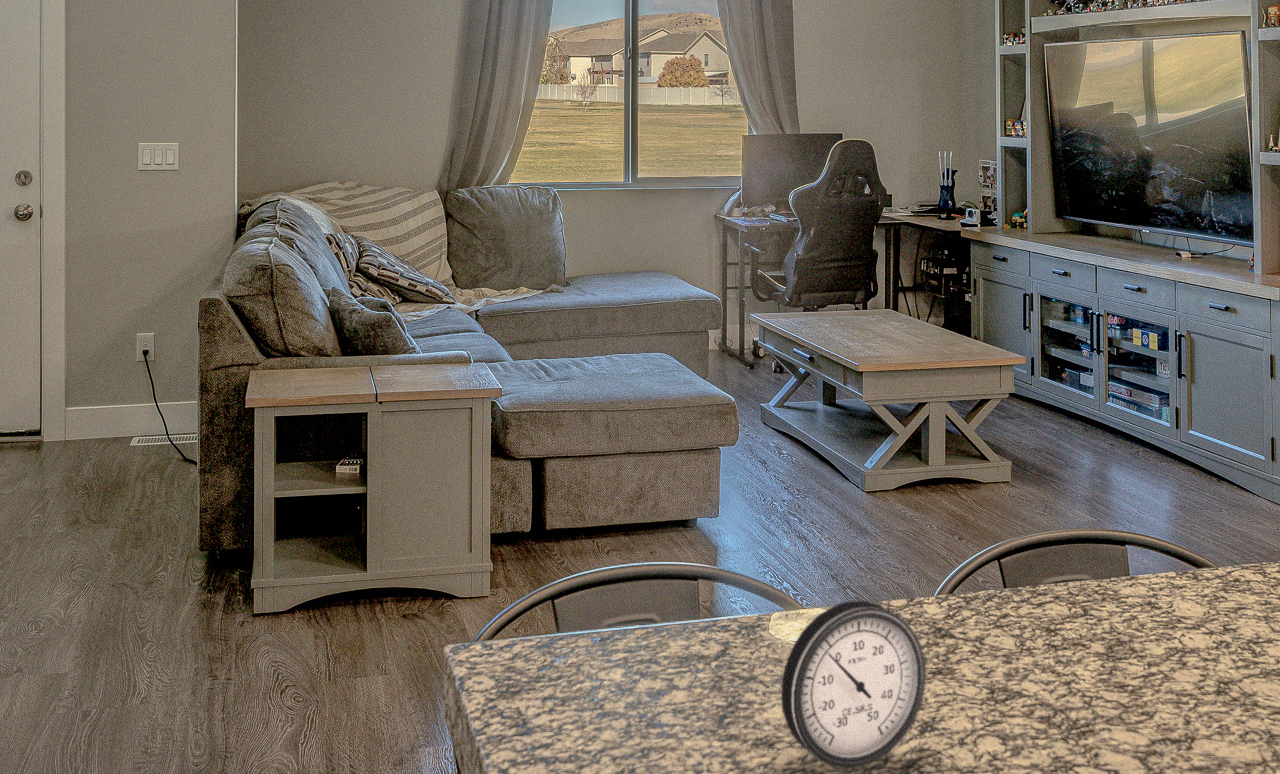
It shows value=-2 unit=°C
